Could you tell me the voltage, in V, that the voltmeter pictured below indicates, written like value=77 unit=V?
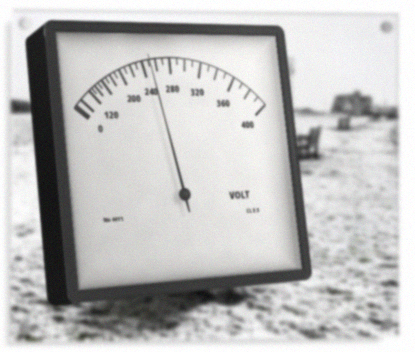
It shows value=250 unit=V
